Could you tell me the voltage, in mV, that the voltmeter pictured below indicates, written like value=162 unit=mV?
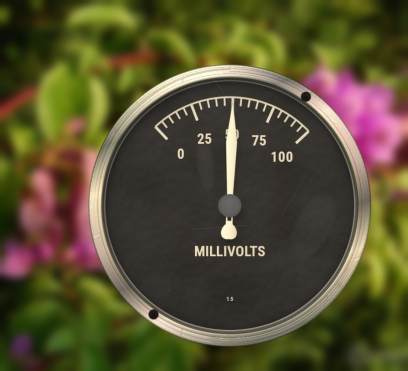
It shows value=50 unit=mV
